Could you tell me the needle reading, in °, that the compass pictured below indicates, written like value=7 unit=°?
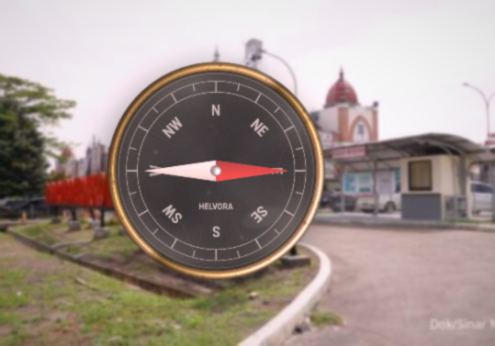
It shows value=90 unit=°
